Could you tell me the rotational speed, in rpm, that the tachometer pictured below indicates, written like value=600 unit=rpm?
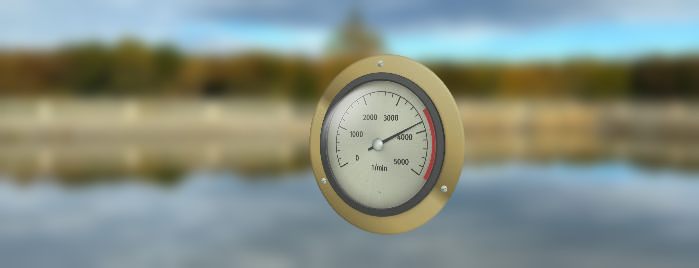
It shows value=3800 unit=rpm
